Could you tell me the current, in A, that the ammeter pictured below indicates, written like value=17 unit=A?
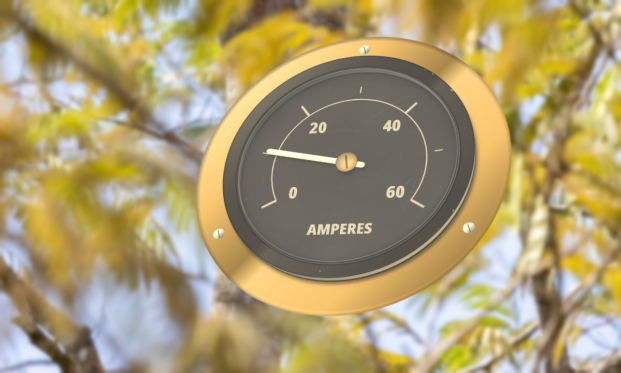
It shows value=10 unit=A
